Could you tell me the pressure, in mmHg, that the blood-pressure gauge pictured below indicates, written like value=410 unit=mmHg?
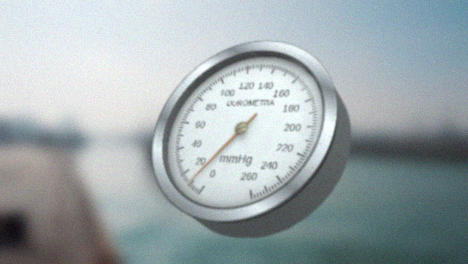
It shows value=10 unit=mmHg
